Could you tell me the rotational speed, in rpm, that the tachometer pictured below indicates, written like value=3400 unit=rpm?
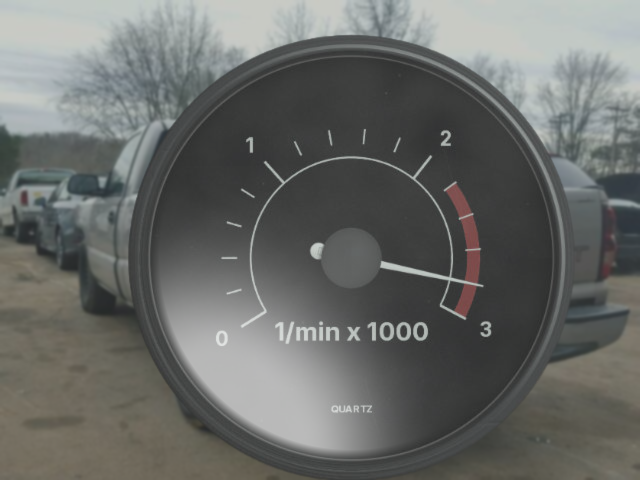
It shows value=2800 unit=rpm
